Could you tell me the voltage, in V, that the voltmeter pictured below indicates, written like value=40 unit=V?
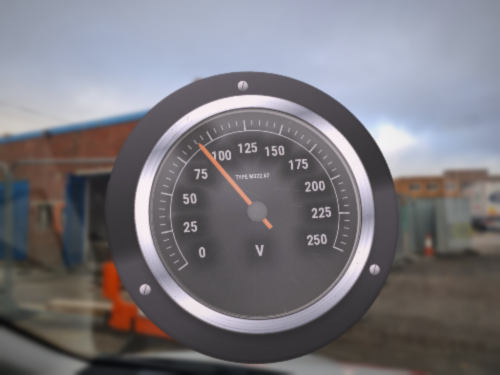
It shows value=90 unit=V
